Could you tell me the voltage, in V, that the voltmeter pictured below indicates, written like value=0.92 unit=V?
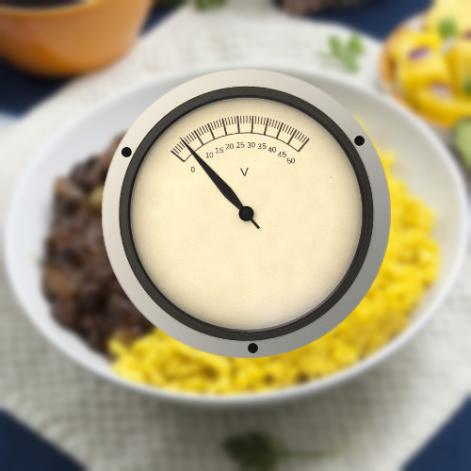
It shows value=5 unit=V
